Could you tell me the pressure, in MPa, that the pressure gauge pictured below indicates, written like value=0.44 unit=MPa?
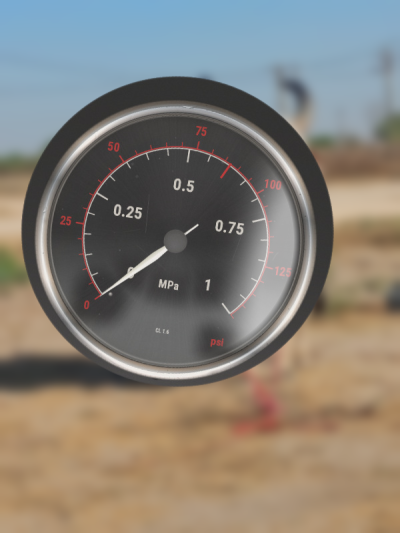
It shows value=0 unit=MPa
